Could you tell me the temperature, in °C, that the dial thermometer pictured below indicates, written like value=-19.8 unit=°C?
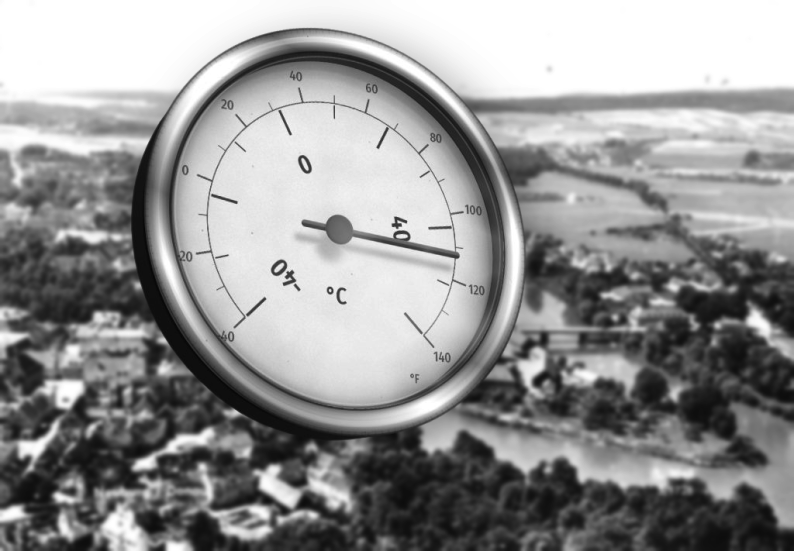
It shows value=45 unit=°C
